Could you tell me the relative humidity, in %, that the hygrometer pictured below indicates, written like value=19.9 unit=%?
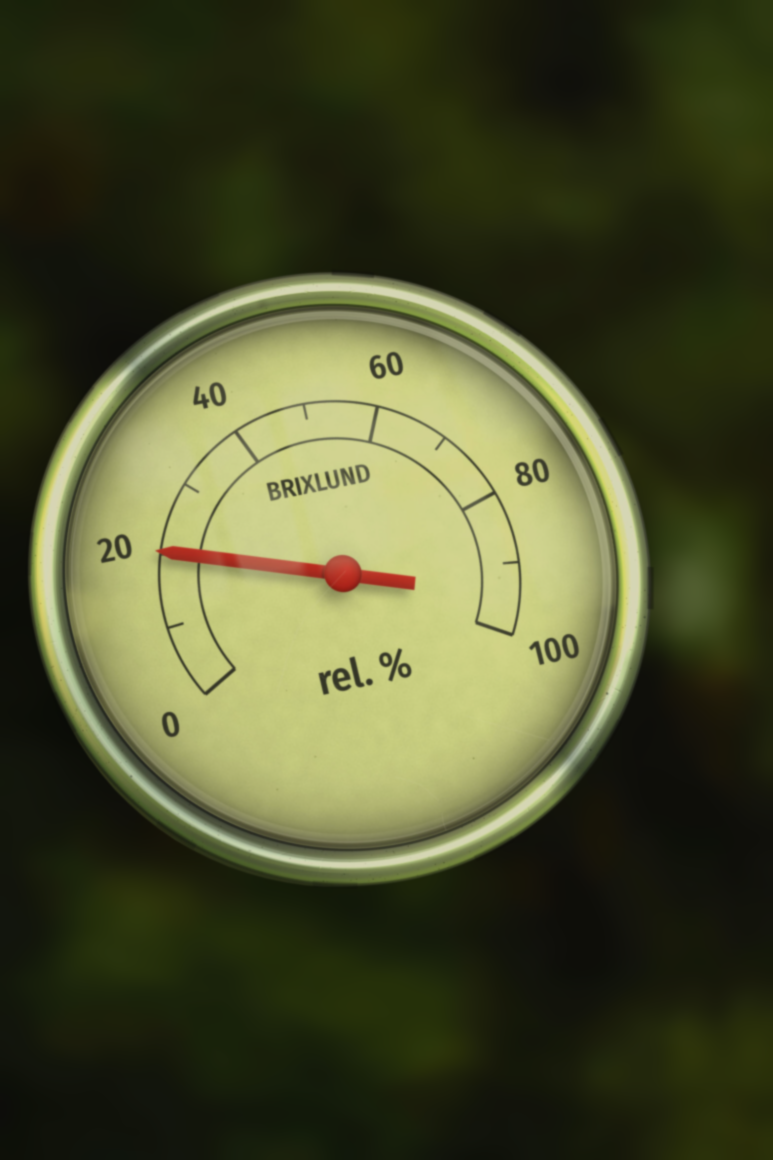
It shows value=20 unit=%
